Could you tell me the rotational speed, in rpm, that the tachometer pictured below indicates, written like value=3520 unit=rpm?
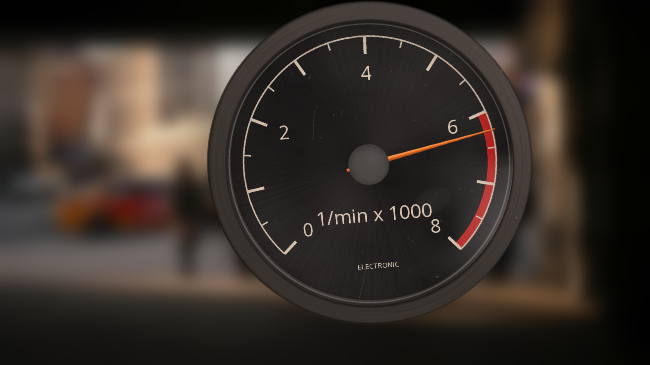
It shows value=6250 unit=rpm
